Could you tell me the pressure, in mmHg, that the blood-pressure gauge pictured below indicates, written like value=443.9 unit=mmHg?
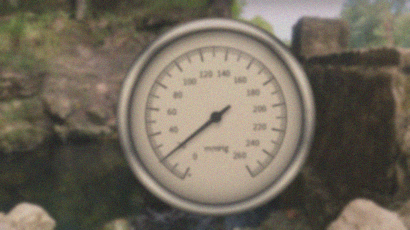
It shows value=20 unit=mmHg
